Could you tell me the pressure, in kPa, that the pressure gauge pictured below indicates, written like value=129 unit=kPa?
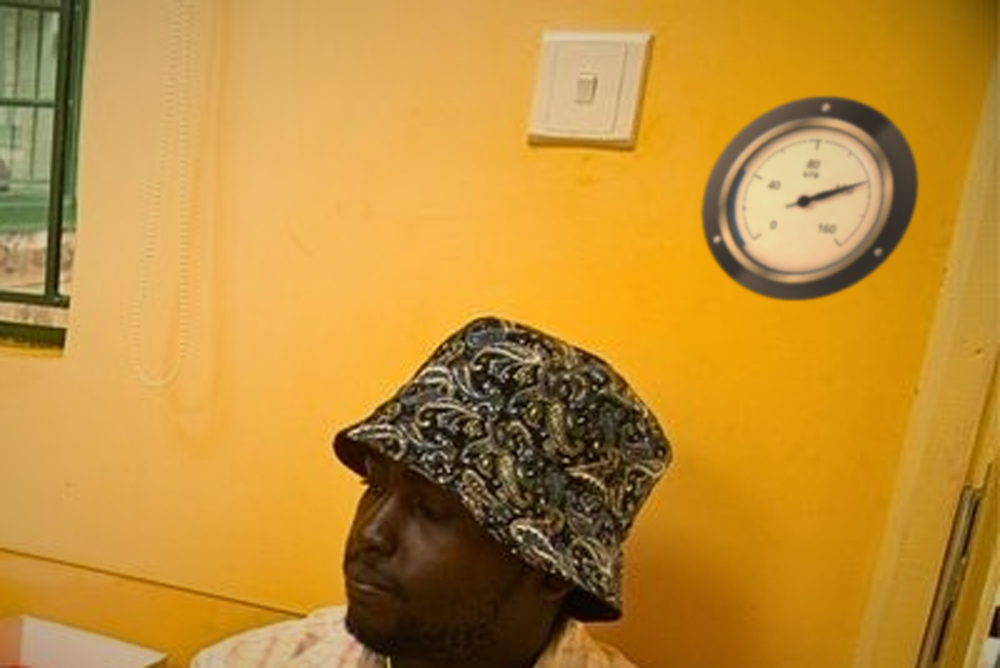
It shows value=120 unit=kPa
